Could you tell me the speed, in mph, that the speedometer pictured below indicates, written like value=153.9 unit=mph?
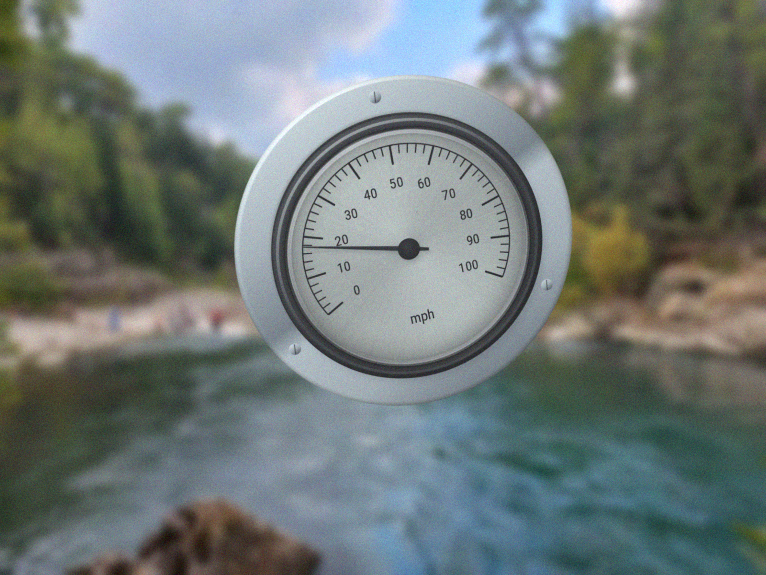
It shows value=18 unit=mph
